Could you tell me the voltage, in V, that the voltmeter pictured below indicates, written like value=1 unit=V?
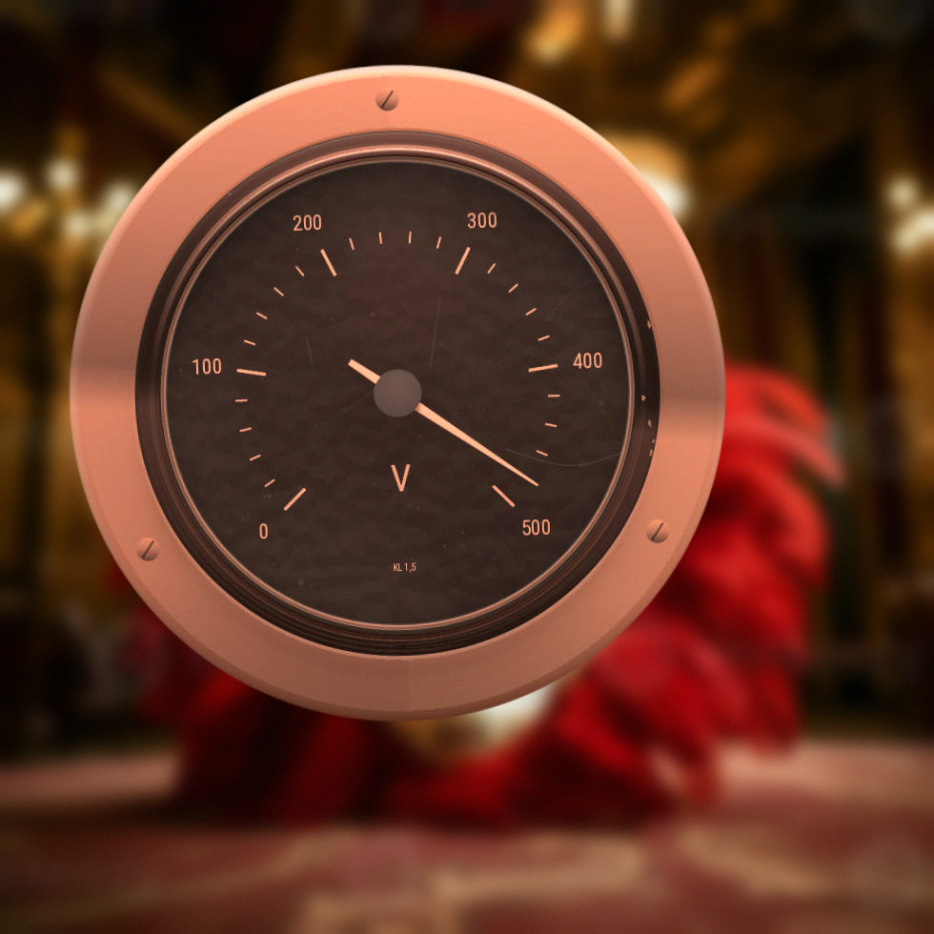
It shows value=480 unit=V
